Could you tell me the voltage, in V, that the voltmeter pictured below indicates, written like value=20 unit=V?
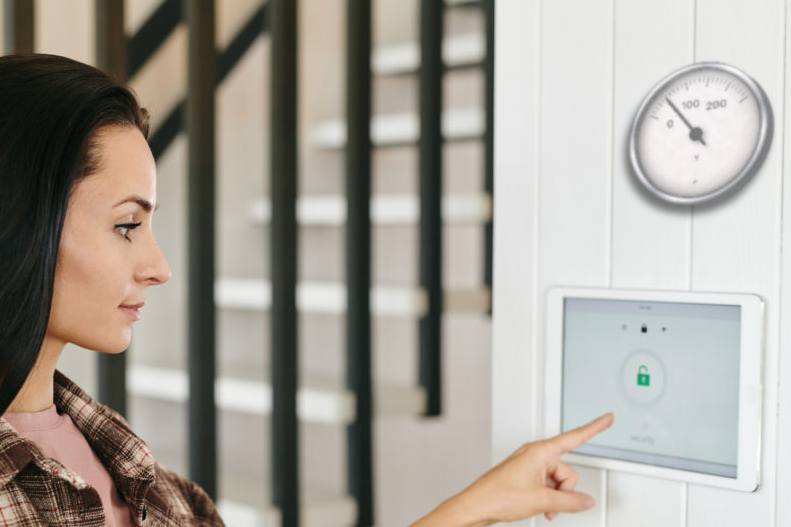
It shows value=50 unit=V
